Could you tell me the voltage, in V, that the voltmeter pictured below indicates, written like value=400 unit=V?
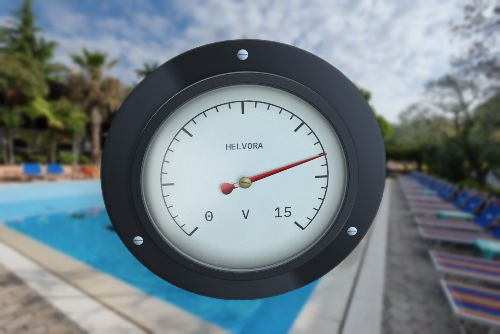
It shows value=11.5 unit=V
